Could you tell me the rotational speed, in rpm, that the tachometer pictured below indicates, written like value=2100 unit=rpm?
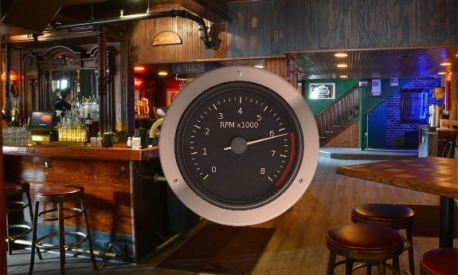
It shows value=6200 unit=rpm
